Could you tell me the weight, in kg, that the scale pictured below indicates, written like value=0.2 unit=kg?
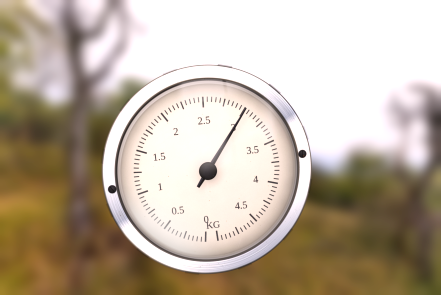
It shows value=3 unit=kg
